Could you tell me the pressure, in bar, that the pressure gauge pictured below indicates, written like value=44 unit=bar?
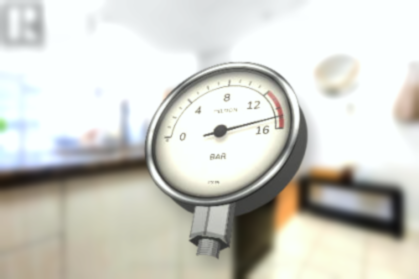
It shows value=15 unit=bar
